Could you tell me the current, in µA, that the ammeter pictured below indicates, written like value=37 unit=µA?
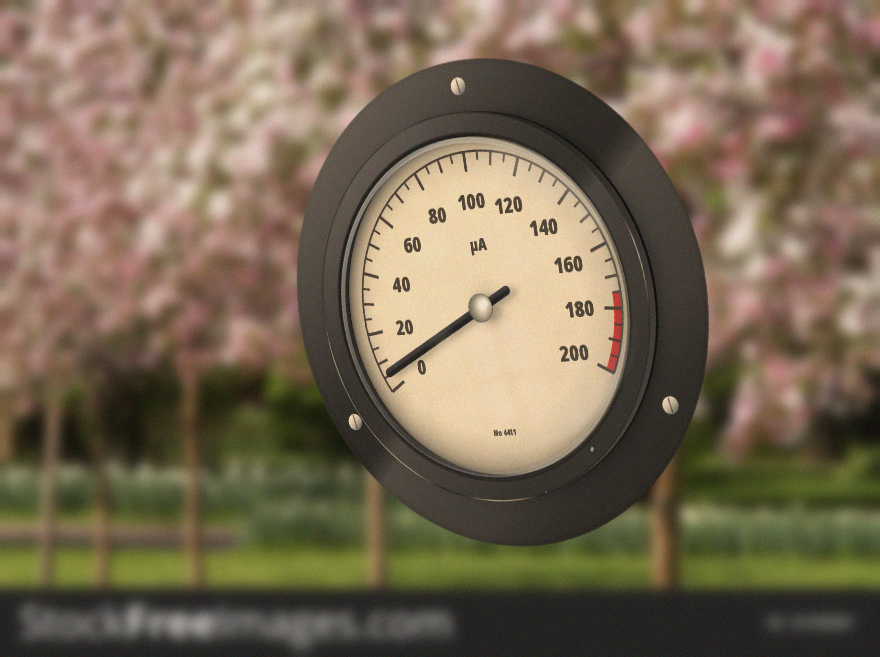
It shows value=5 unit=µA
